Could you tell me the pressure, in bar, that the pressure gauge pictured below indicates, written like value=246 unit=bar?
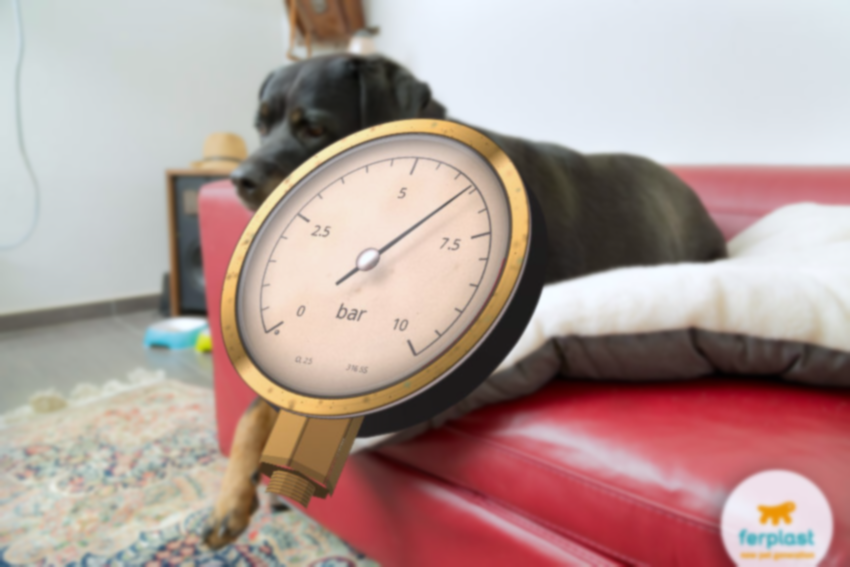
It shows value=6.5 unit=bar
